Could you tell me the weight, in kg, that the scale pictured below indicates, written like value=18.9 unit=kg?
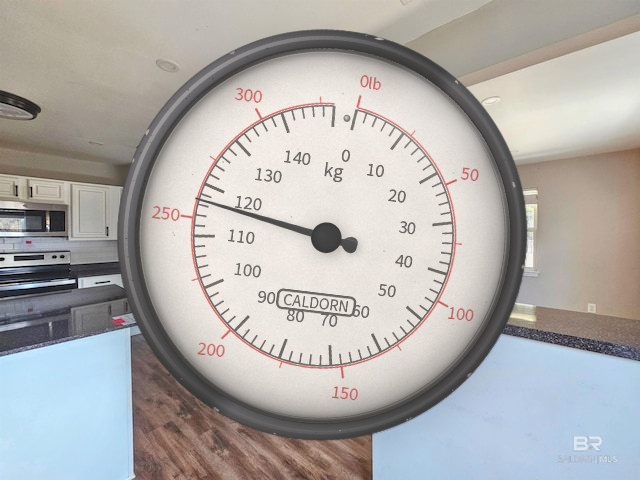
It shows value=117 unit=kg
